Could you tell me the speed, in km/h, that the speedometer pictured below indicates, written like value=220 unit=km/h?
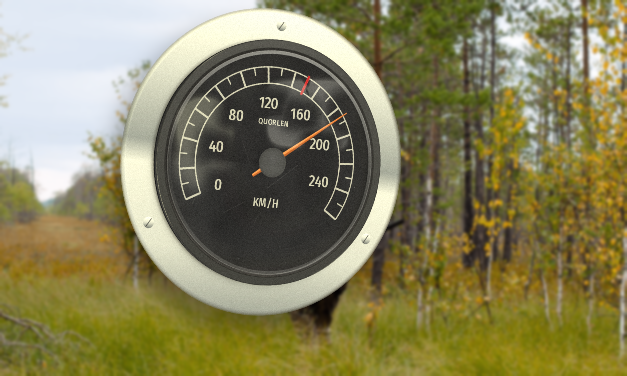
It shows value=185 unit=km/h
